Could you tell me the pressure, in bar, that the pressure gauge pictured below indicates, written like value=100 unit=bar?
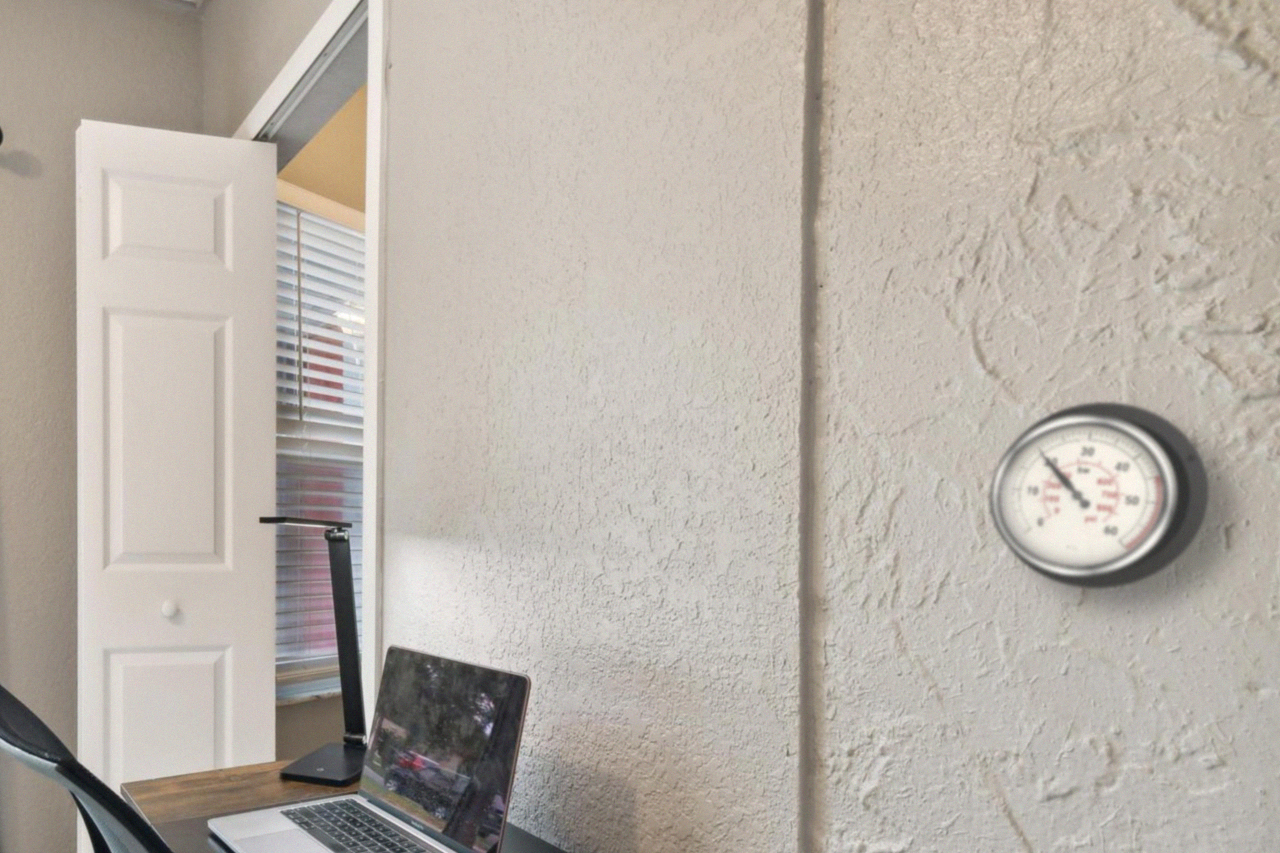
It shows value=20 unit=bar
